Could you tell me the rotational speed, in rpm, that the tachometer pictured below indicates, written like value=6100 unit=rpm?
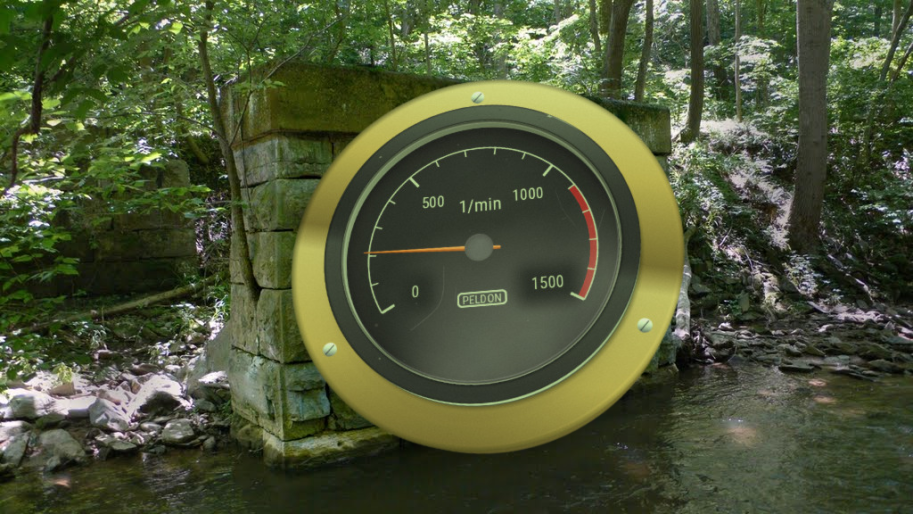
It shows value=200 unit=rpm
